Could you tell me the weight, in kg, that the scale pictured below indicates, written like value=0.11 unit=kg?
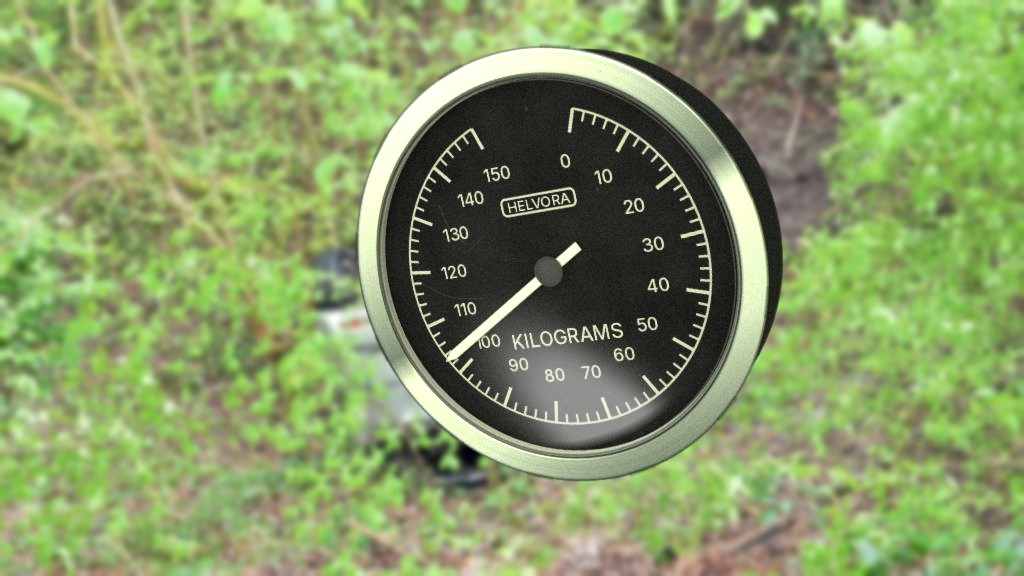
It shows value=103 unit=kg
